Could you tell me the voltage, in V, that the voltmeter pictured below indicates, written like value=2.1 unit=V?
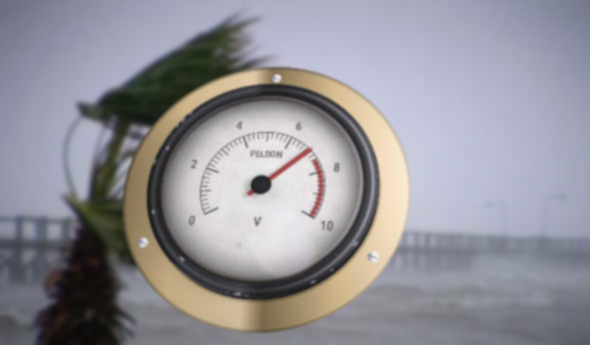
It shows value=7 unit=V
